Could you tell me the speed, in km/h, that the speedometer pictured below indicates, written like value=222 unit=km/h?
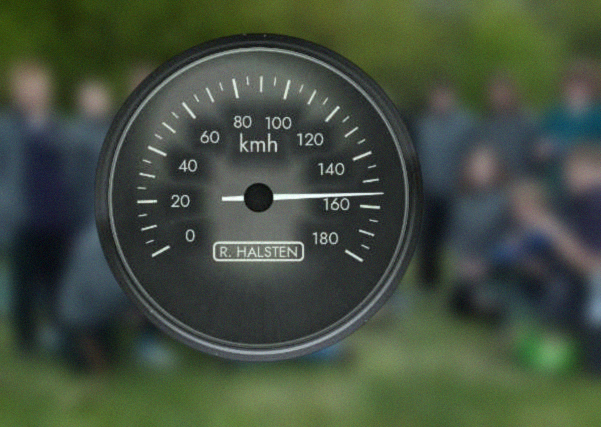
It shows value=155 unit=km/h
